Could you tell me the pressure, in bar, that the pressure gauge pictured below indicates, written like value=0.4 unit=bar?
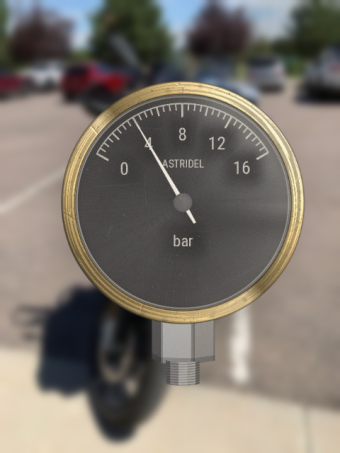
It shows value=4 unit=bar
